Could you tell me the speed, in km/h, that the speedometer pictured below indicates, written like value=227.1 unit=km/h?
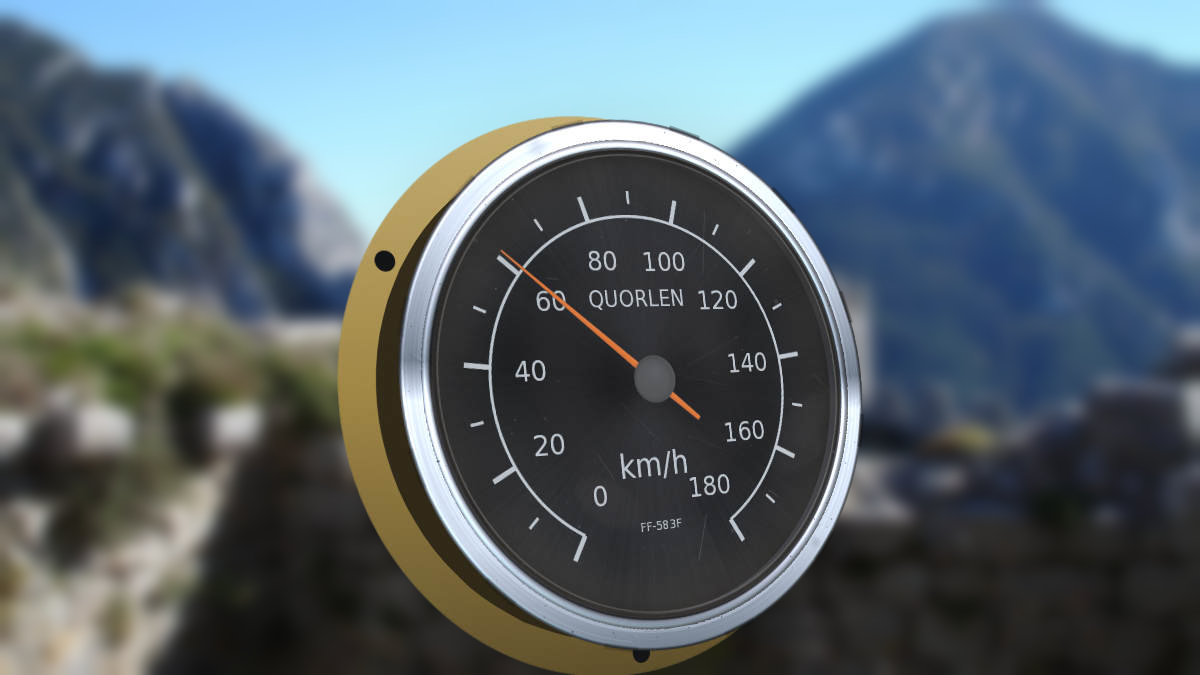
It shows value=60 unit=km/h
